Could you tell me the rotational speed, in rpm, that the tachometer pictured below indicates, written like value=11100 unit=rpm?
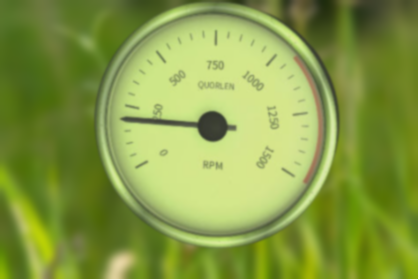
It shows value=200 unit=rpm
